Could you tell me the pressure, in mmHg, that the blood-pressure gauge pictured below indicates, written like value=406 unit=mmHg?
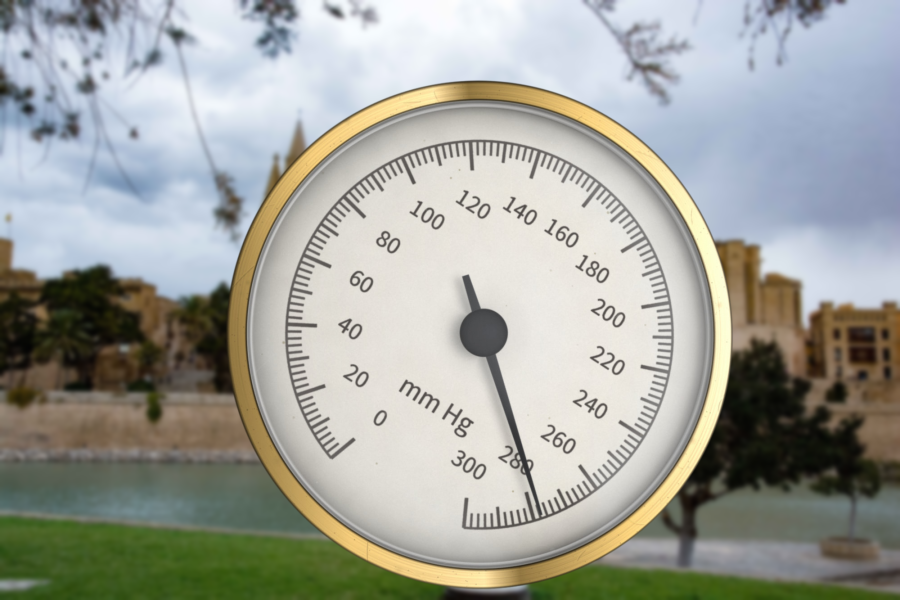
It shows value=278 unit=mmHg
